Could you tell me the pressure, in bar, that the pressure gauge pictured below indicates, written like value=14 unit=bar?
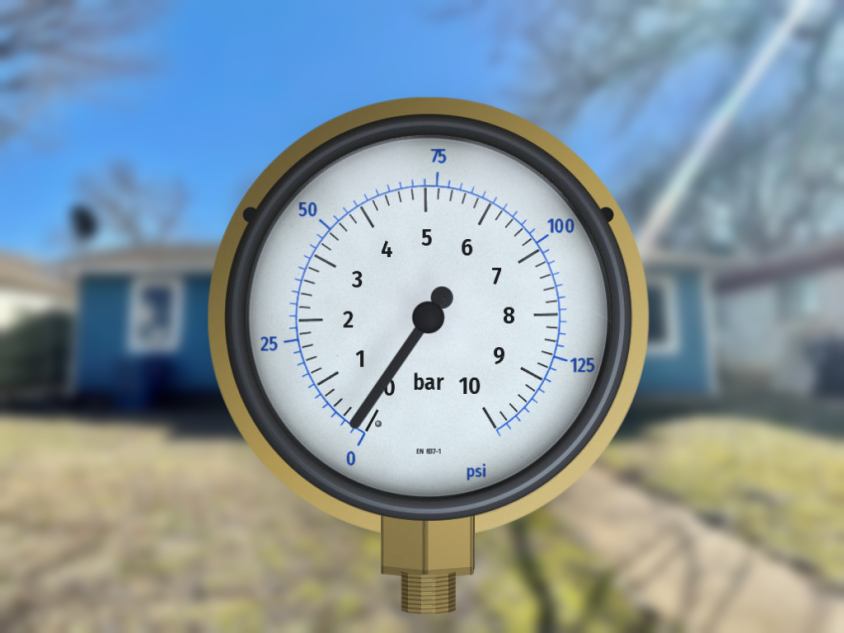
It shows value=0.2 unit=bar
